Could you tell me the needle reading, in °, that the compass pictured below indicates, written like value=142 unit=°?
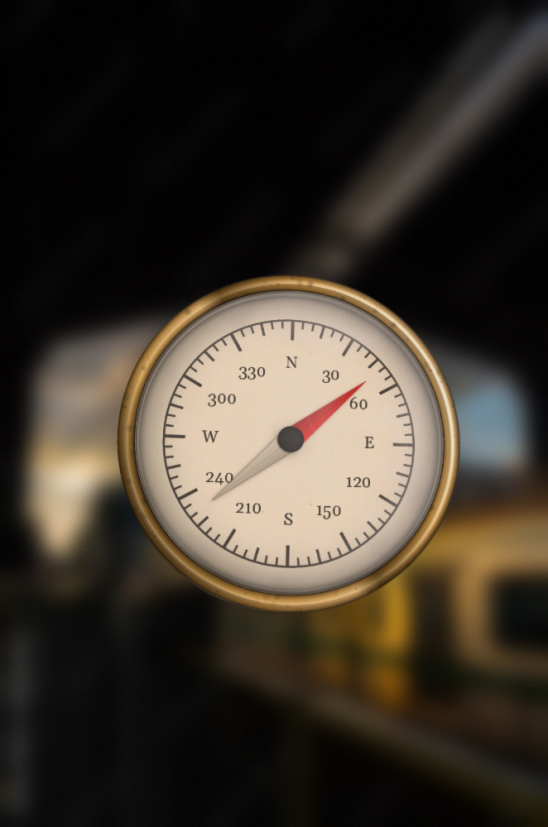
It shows value=50 unit=°
